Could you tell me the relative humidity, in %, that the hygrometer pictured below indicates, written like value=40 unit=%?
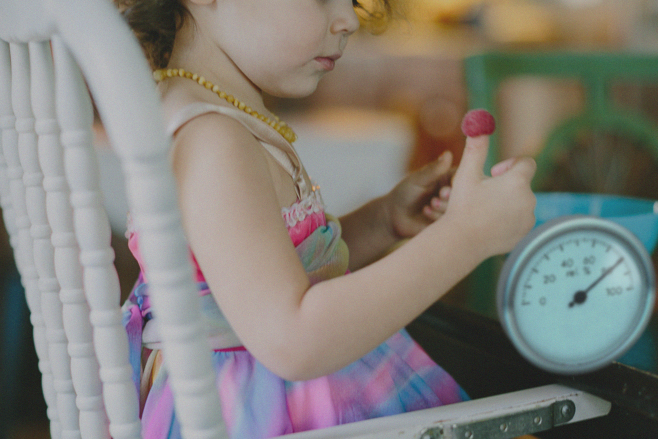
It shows value=80 unit=%
